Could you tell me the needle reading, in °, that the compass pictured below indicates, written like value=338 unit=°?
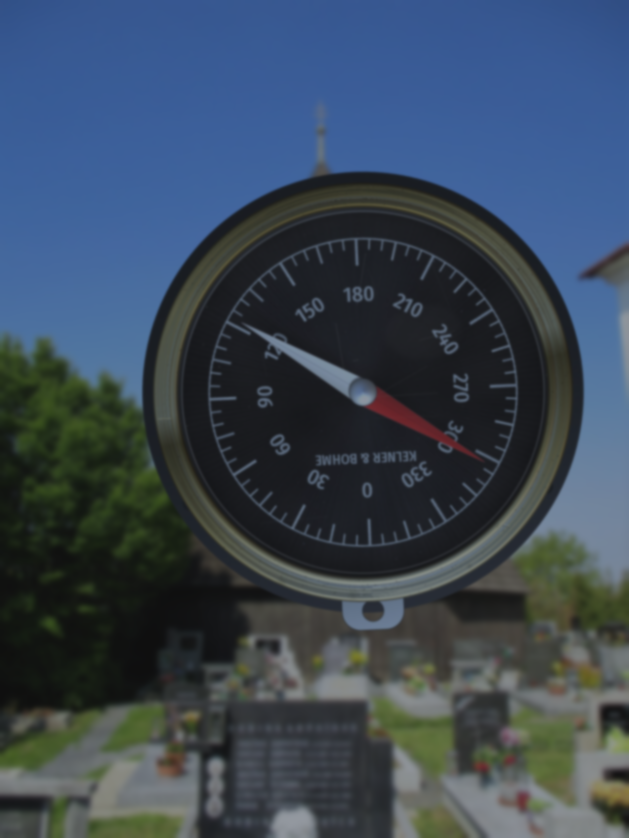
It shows value=302.5 unit=°
